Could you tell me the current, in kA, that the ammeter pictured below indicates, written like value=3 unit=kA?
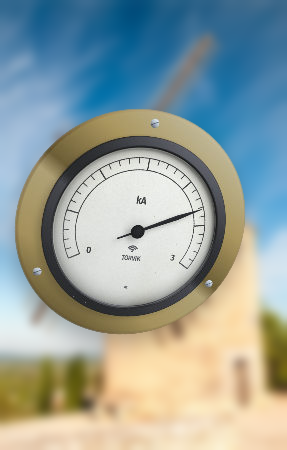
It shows value=2.3 unit=kA
